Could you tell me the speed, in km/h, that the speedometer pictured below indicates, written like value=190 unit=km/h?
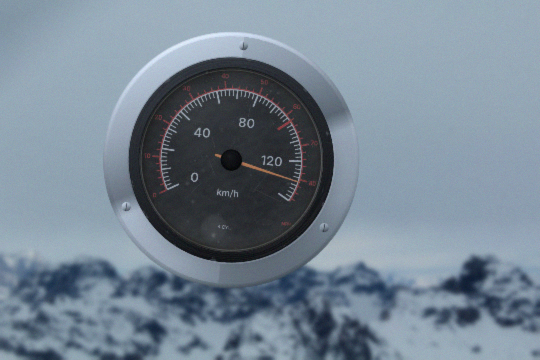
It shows value=130 unit=km/h
